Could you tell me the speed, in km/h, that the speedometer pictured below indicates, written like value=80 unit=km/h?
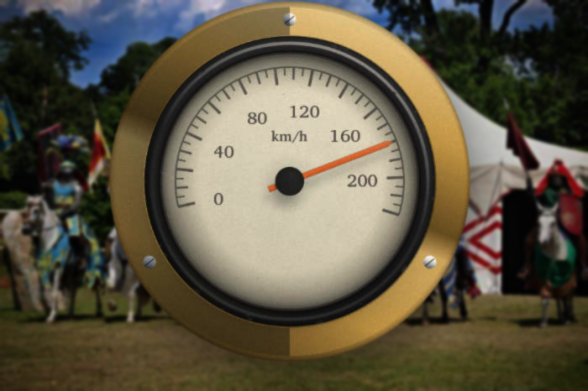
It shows value=180 unit=km/h
